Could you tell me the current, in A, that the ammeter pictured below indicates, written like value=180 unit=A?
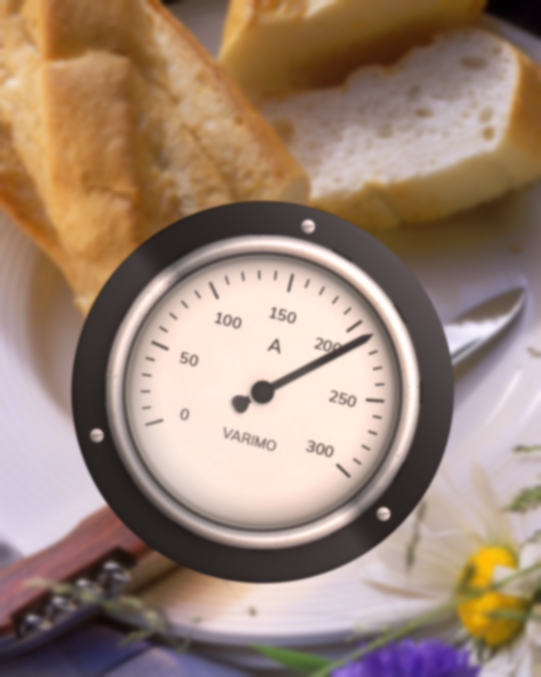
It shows value=210 unit=A
